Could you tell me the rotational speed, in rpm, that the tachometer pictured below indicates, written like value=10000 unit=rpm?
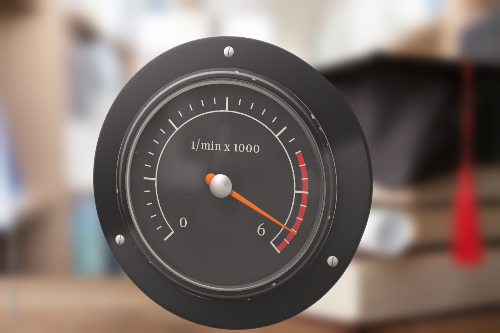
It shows value=5600 unit=rpm
